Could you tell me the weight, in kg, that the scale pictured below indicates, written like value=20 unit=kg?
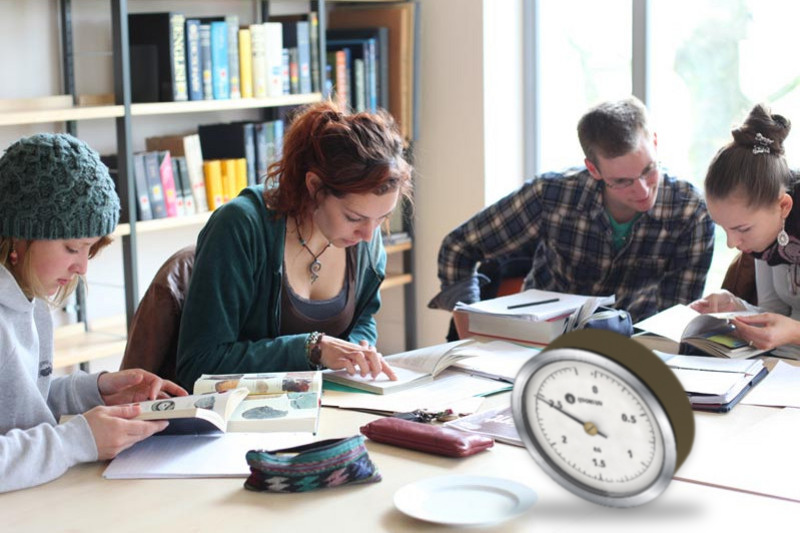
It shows value=2.5 unit=kg
